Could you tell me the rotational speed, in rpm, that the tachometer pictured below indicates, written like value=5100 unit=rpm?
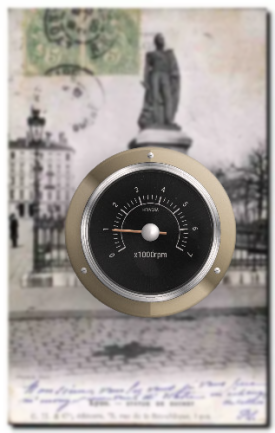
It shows value=1000 unit=rpm
